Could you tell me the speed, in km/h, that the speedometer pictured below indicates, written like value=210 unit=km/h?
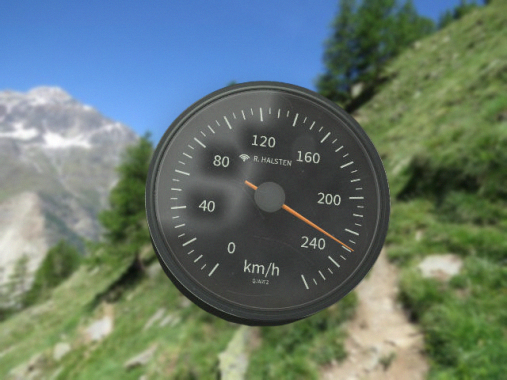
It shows value=230 unit=km/h
